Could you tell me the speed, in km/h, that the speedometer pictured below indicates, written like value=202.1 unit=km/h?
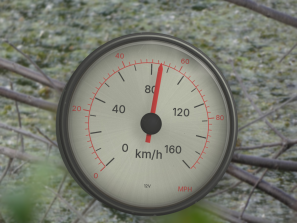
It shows value=85 unit=km/h
